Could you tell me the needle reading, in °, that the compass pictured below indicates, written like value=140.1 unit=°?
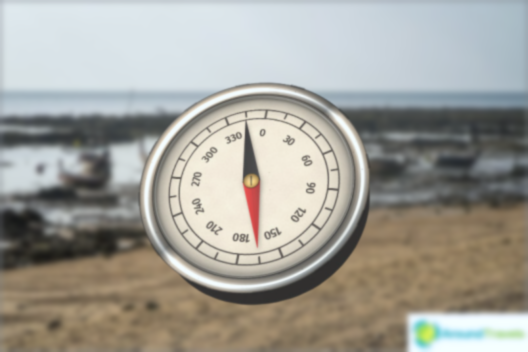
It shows value=165 unit=°
